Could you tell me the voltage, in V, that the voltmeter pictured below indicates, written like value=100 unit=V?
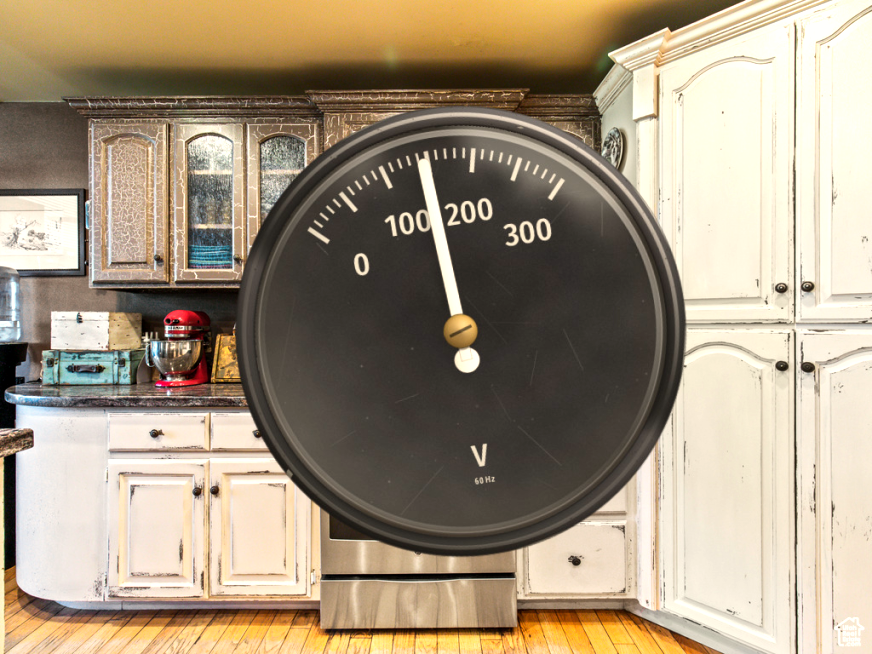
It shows value=145 unit=V
